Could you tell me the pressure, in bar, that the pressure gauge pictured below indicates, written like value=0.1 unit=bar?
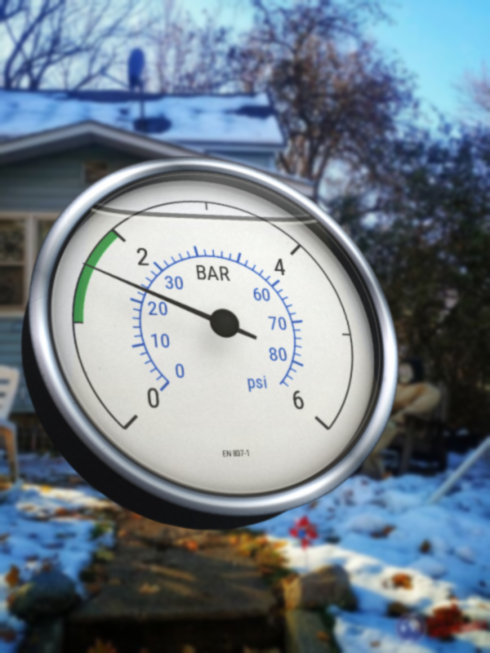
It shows value=1.5 unit=bar
